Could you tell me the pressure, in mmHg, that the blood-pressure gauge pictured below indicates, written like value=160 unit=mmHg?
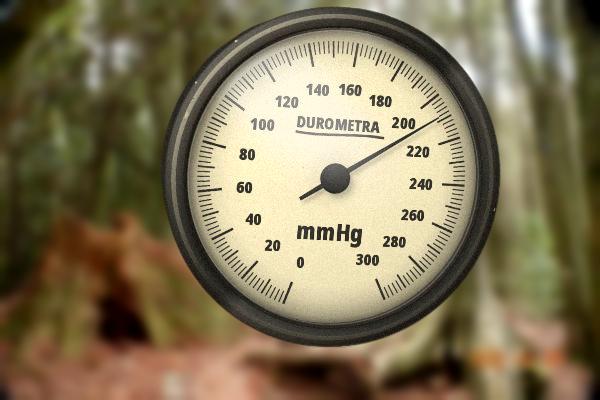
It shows value=208 unit=mmHg
